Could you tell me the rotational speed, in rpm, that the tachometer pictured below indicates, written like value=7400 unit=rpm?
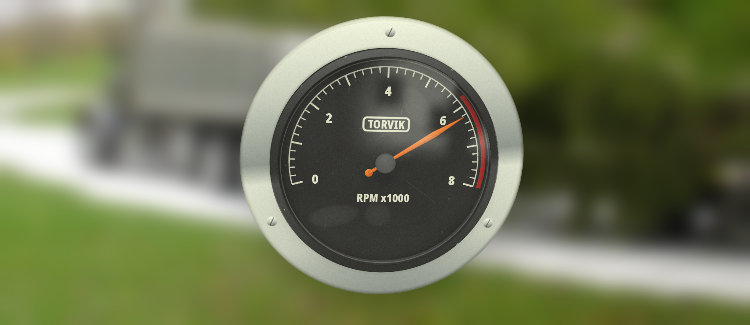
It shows value=6200 unit=rpm
